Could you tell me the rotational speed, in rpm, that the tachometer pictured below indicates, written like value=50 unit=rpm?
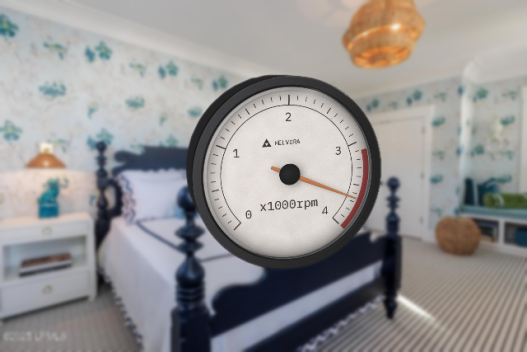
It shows value=3650 unit=rpm
